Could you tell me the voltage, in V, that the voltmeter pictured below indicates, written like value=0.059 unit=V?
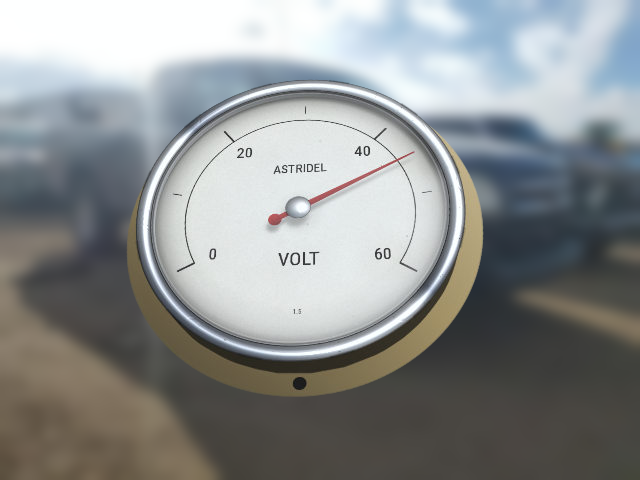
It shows value=45 unit=V
